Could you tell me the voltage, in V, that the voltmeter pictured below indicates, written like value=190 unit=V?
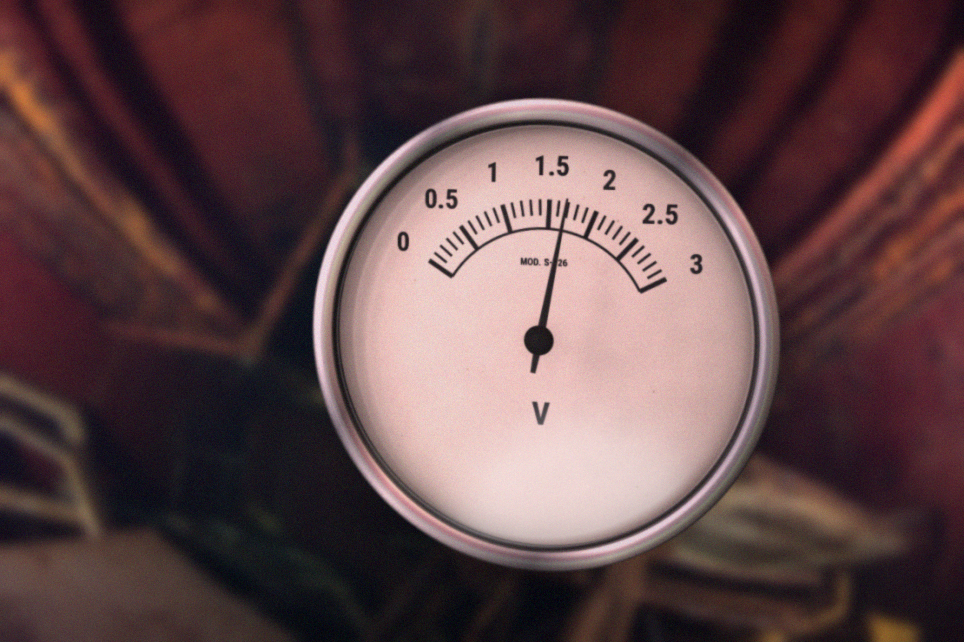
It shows value=1.7 unit=V
